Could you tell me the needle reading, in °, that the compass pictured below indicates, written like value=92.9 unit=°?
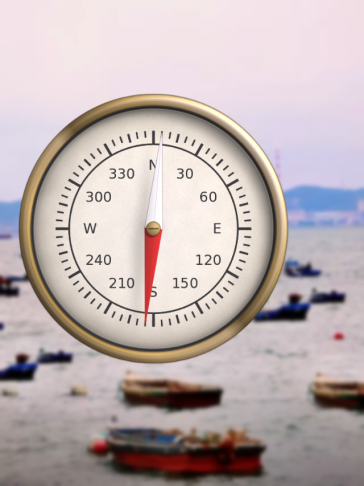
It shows value=185 unit=°
